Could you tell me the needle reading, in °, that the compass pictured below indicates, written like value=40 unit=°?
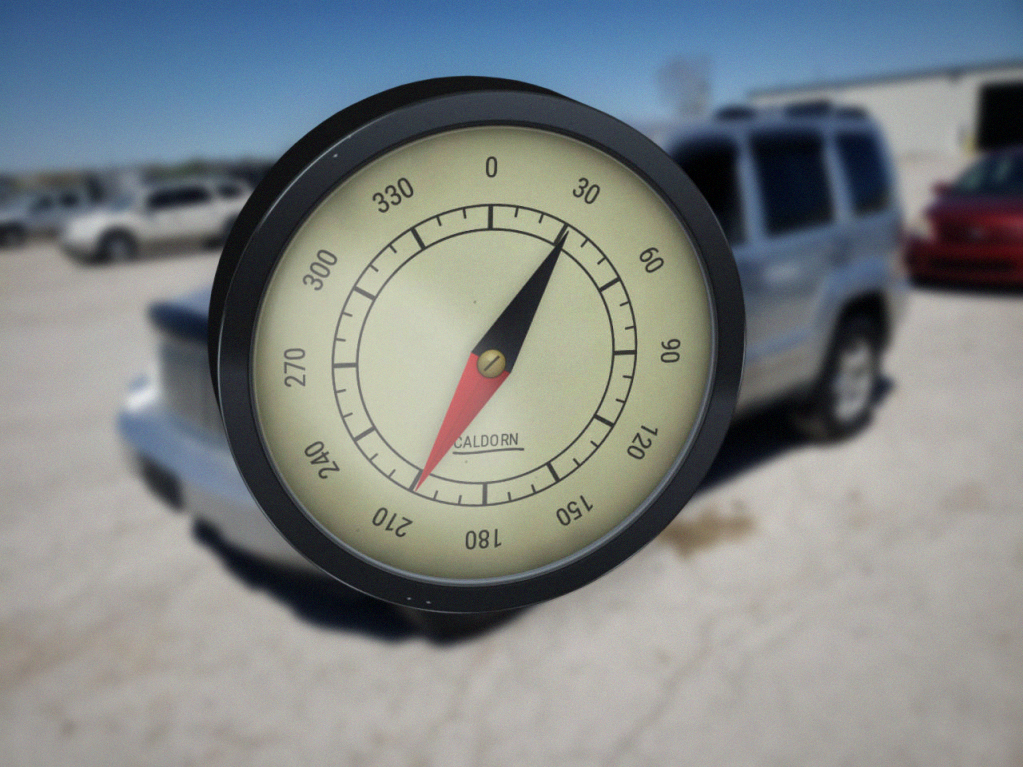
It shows value=210 unit=°
